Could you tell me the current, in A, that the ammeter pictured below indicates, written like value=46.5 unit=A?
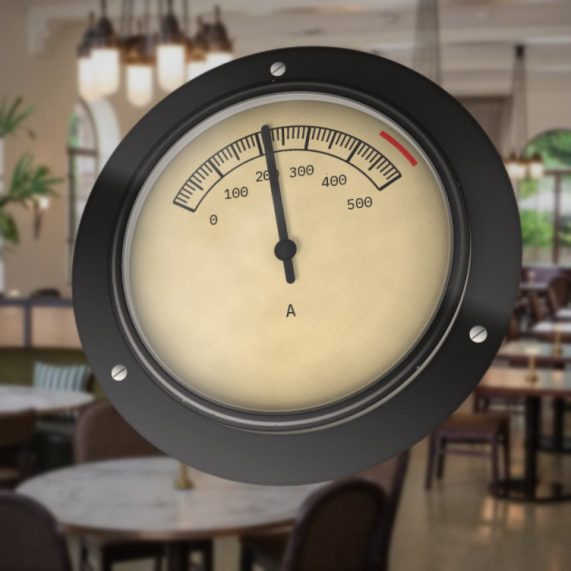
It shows value=220 unit=A
